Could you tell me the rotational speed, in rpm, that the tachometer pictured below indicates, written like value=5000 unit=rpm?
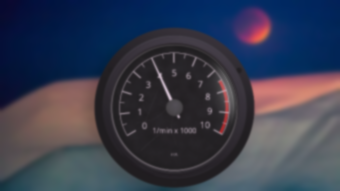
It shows value=4000 unit=rpm
